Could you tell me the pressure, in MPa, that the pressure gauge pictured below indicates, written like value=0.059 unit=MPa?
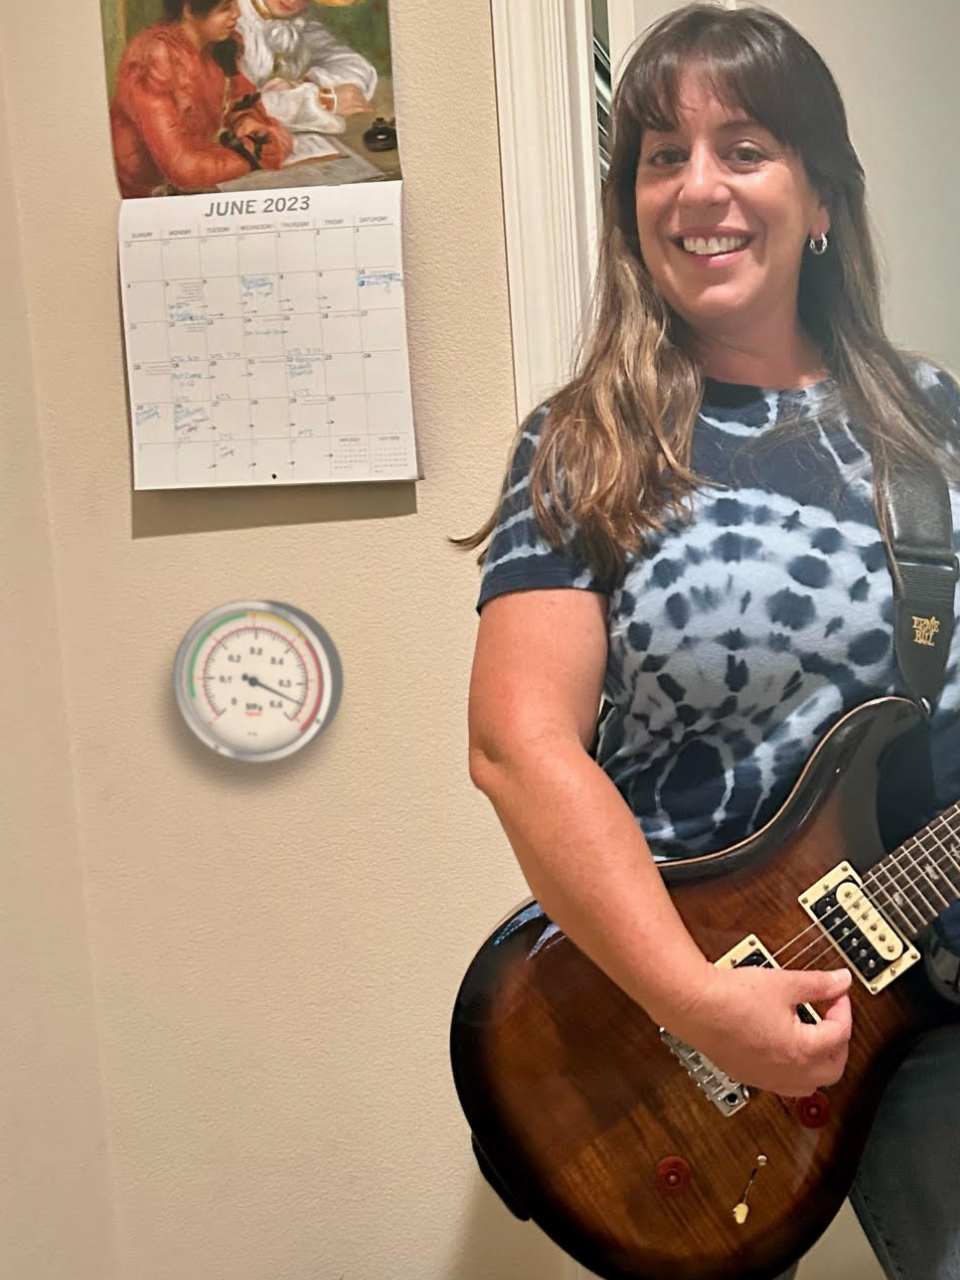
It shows value=0.55 unit=MPa
